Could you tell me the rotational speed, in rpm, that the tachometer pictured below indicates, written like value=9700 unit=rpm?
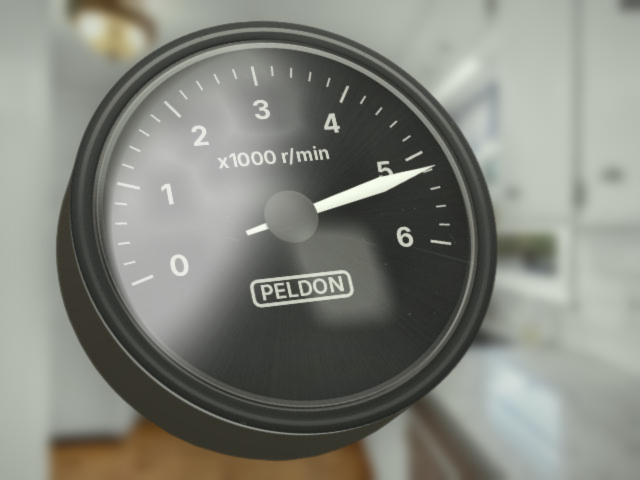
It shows value=5200 unit=rpm
